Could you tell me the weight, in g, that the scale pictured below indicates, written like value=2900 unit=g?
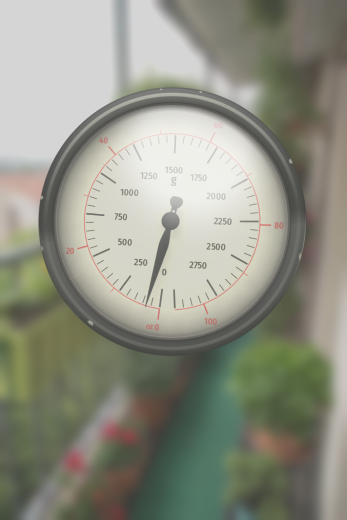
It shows value=75 unit=g
